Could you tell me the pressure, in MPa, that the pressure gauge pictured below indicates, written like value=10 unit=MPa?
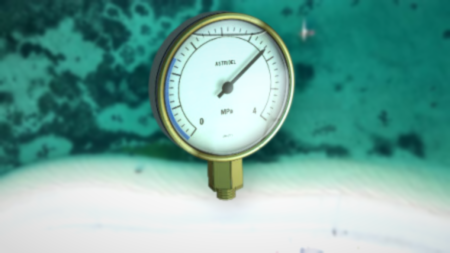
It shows value=2.8 unit=MPa
